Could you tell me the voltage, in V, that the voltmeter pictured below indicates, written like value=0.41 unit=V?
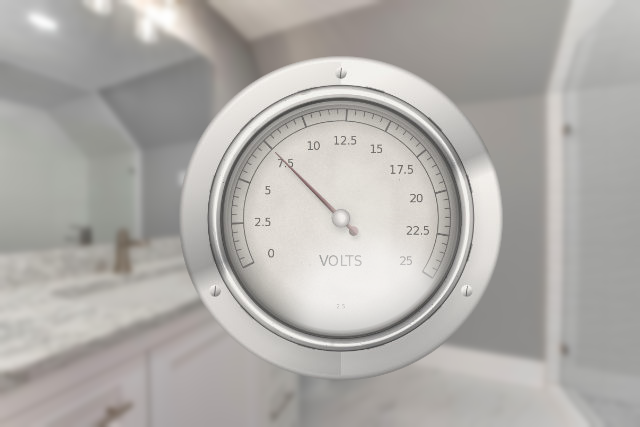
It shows value=7.5 unit=V
